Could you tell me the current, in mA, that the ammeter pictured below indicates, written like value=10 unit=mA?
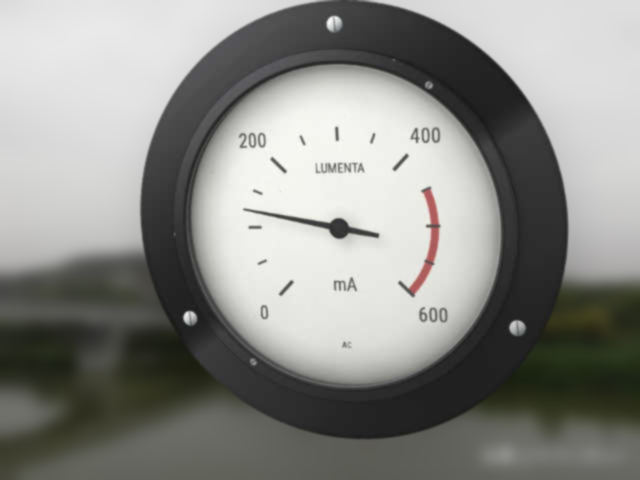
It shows value=125 unit=mA
